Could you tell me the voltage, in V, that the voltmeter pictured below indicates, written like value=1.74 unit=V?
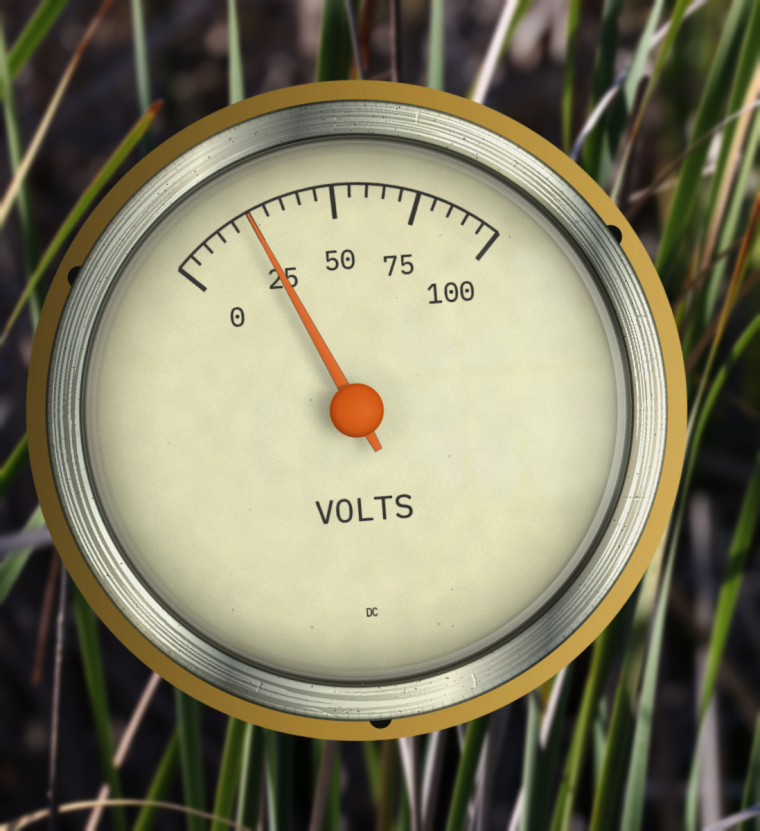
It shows value=25 unit=V
